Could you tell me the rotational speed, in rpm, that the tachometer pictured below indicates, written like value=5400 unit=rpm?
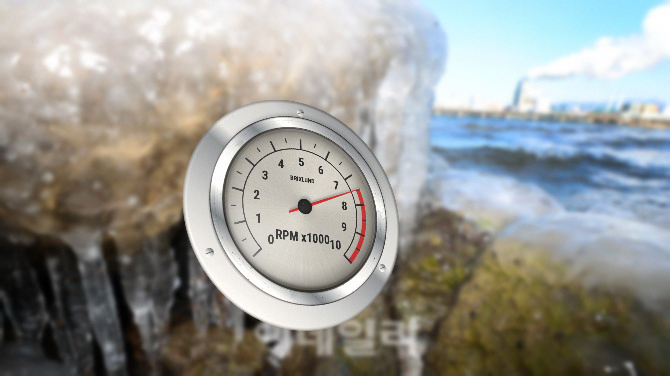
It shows value=7500 unit=rpm
